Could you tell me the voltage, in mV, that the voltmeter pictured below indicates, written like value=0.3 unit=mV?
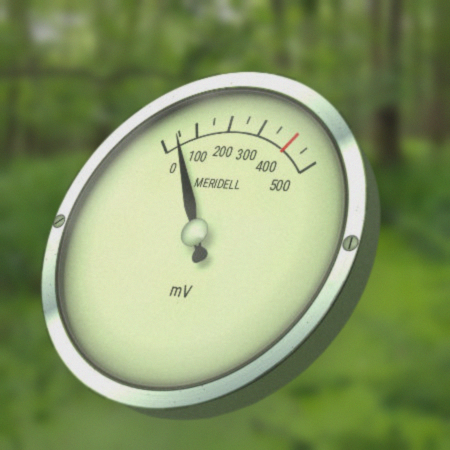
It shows value=50 unit=mV
